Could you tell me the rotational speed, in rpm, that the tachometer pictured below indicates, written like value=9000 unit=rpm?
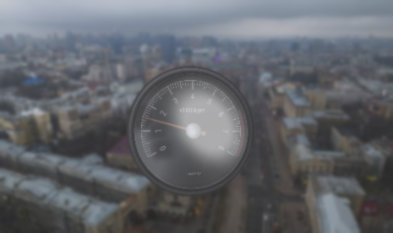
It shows value=1500 unit=rpm
